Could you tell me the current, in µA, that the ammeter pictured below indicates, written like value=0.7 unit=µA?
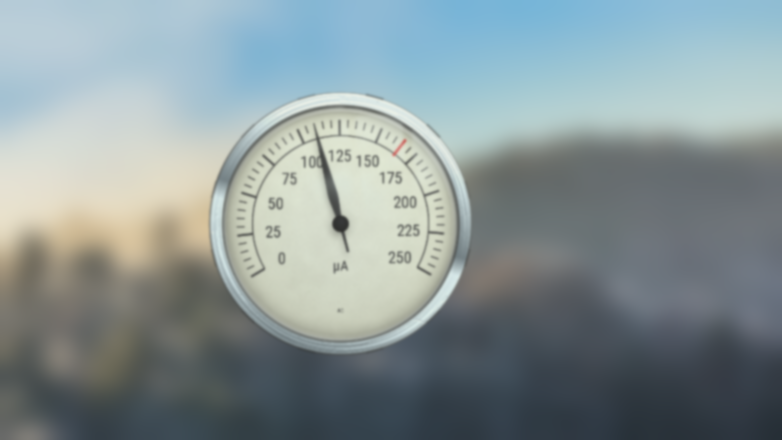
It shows value=110 unit=µA
